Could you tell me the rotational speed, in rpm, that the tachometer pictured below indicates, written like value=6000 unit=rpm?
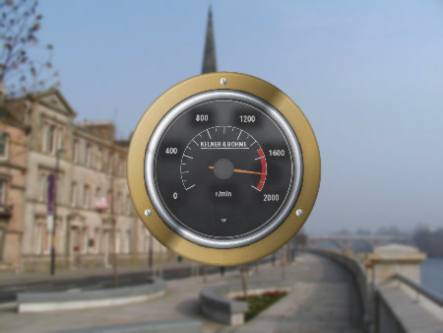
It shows value=1800 unit=rpm
